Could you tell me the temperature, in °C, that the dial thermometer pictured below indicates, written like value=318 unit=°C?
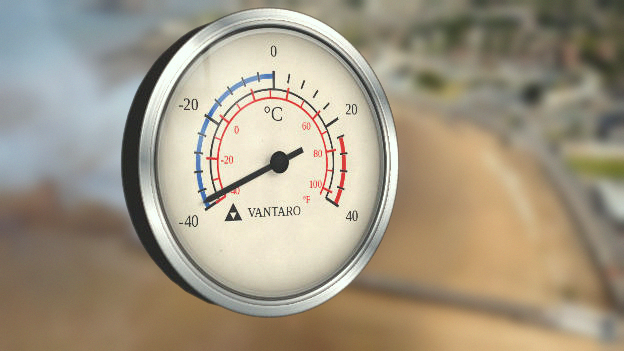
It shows value=-38 unit=°C
